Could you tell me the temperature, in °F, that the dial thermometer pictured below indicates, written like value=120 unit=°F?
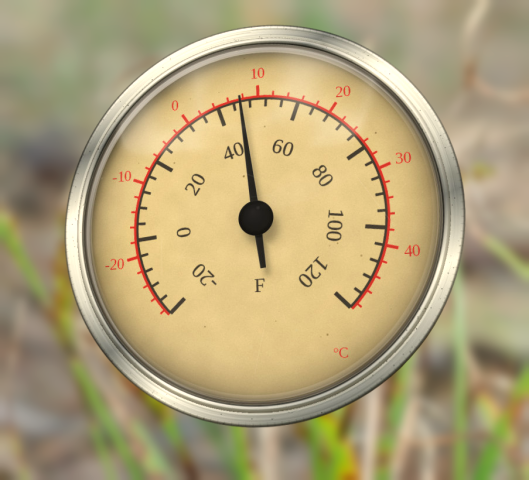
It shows value=46 unit=°F
